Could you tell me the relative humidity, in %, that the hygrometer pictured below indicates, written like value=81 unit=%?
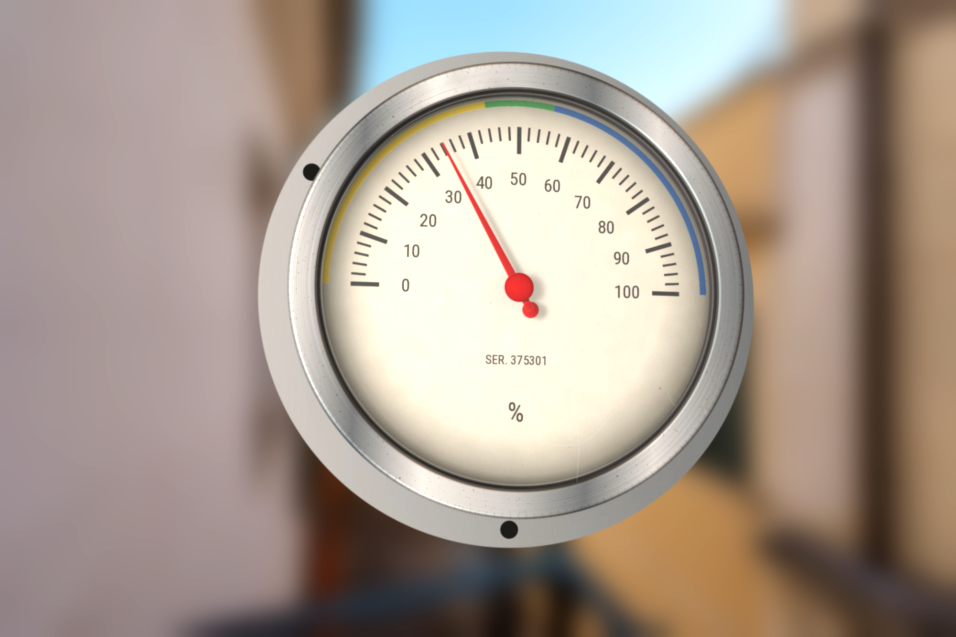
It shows value=34 unit=%
